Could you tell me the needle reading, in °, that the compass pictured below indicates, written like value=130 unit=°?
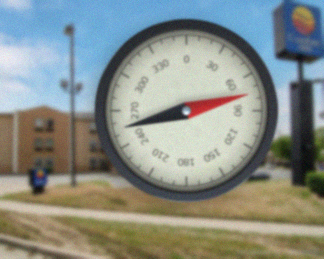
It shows value=75 unit=°
